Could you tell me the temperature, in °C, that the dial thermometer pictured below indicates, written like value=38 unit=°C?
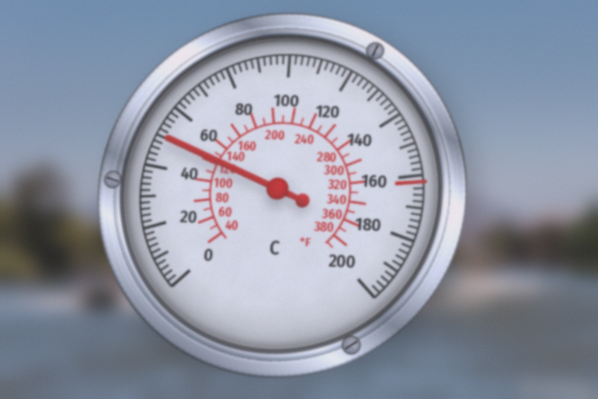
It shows value=50 unit=°C
